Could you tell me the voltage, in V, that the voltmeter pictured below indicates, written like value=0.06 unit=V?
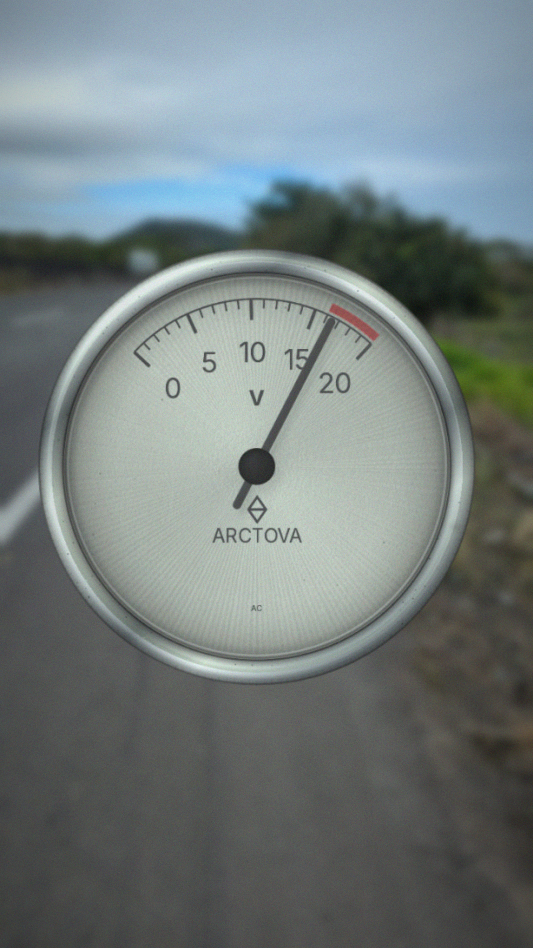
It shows value=16.5 unit=V
